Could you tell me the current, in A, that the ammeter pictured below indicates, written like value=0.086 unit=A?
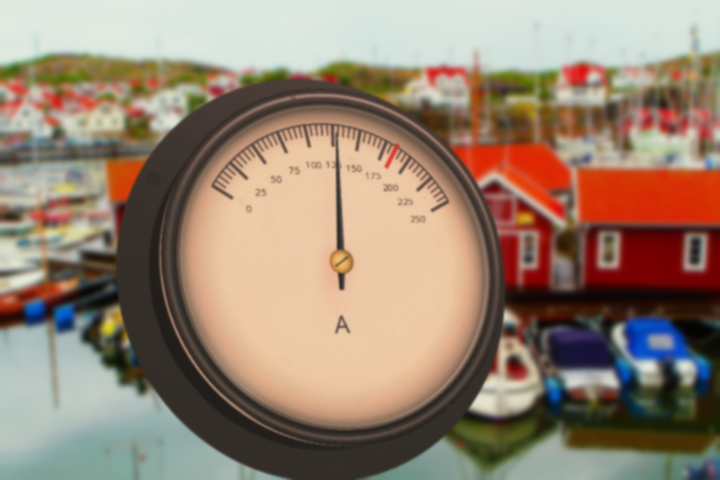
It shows value=125 unit=A
